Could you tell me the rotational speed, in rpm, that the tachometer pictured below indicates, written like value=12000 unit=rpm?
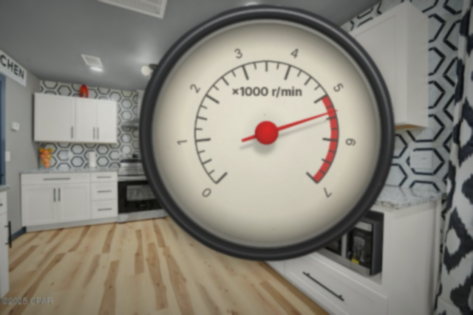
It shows value=5375 unit=rpm
